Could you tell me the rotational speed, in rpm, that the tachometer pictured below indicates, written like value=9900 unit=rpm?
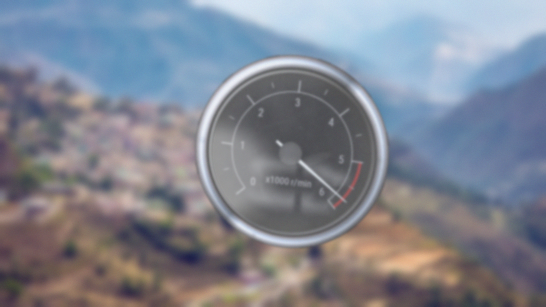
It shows value=5750 unit=rpm
